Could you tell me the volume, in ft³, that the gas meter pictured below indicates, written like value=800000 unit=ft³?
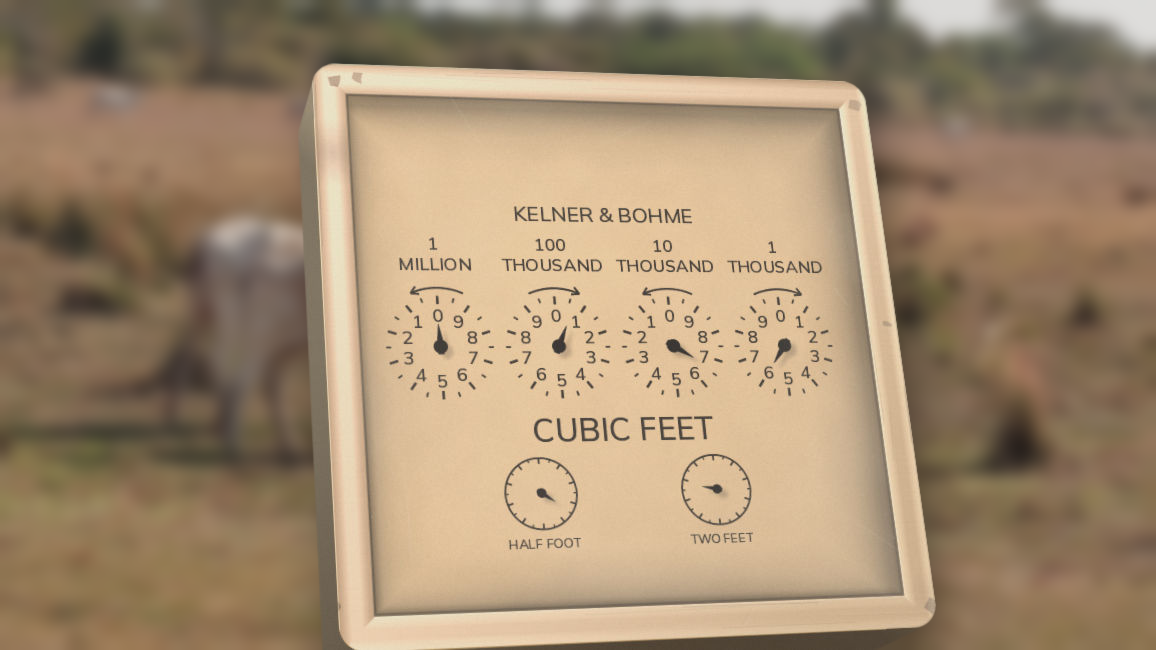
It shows value=6600 unit=ft³
